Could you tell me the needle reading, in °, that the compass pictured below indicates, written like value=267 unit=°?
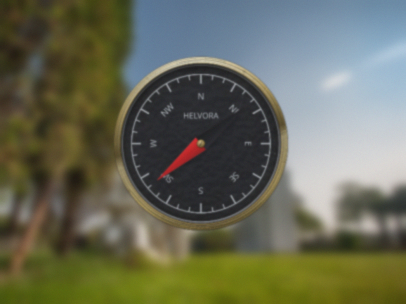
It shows value=230 unit=°
